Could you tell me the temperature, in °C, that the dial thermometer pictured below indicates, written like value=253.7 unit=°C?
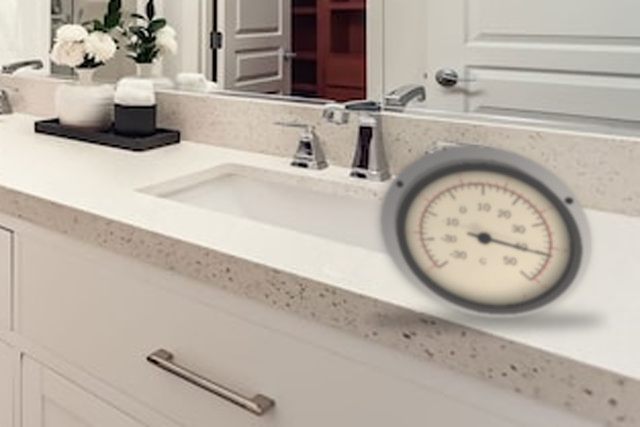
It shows value=40 unit=°C
